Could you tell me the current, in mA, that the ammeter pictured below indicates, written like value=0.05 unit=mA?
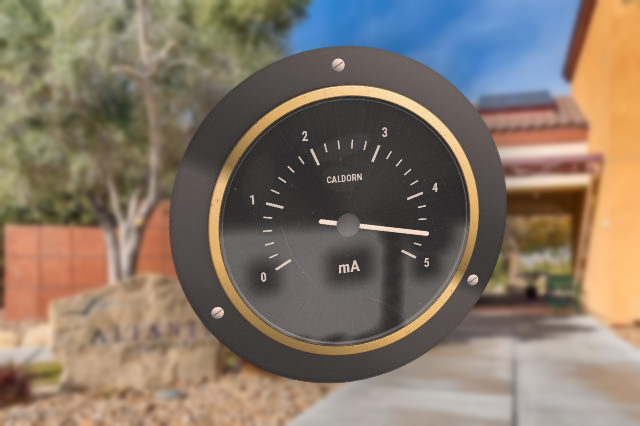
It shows value=4.6 unit=mA
